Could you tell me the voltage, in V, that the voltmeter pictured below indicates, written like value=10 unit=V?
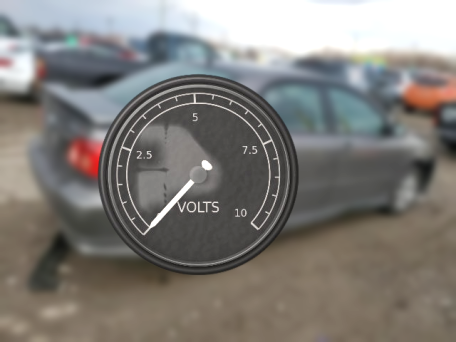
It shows value=0 unit=V
